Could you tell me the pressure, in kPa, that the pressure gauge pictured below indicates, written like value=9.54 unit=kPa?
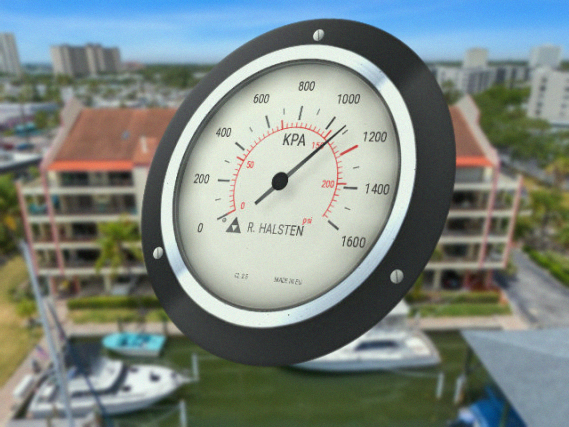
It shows value=1100 unit=kPa
